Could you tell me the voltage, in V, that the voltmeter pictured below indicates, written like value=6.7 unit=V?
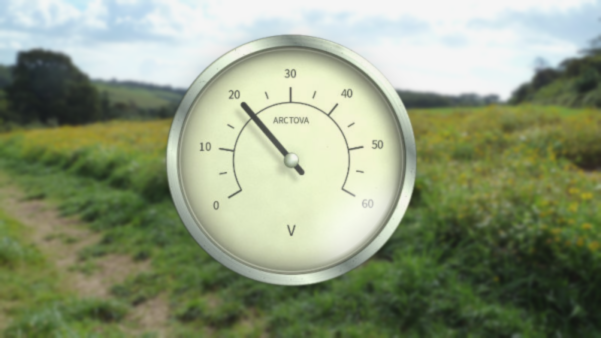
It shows value=20 unit=V
